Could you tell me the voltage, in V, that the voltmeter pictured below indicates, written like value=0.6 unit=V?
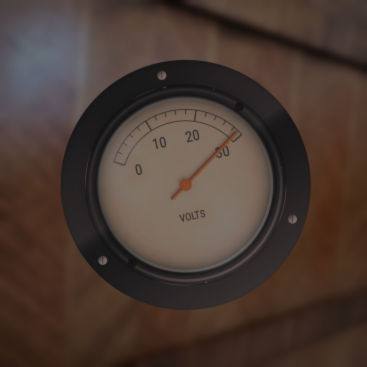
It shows value=29 unit=V
